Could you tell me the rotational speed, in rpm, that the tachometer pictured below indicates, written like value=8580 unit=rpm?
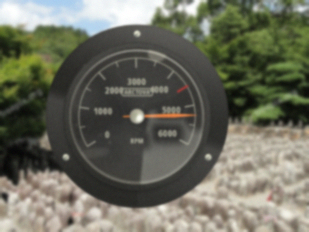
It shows value=5250 unit=rpm
